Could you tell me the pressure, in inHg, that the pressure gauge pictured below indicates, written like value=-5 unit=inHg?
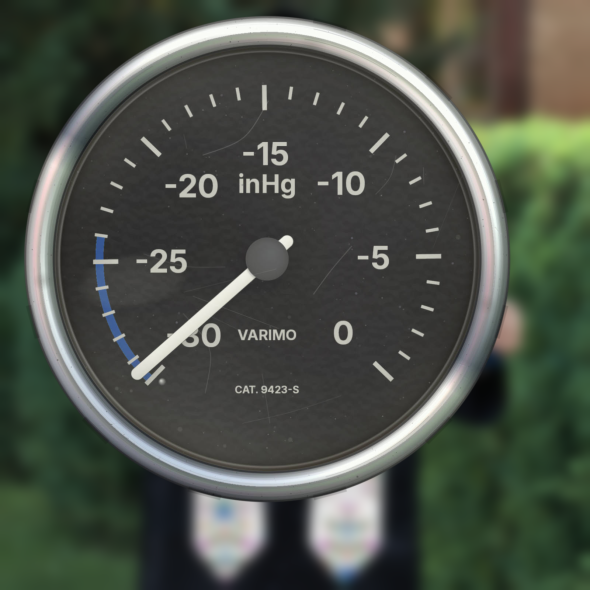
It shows value=-29.5 unit=inHg
